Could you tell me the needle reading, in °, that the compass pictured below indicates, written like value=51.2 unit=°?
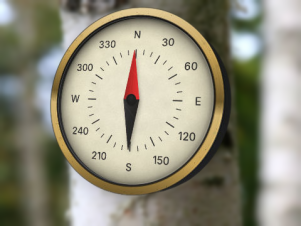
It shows value=0 unit=°
